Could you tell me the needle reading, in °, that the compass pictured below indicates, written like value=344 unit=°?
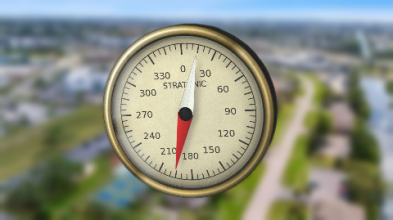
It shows value=195 unit=°
